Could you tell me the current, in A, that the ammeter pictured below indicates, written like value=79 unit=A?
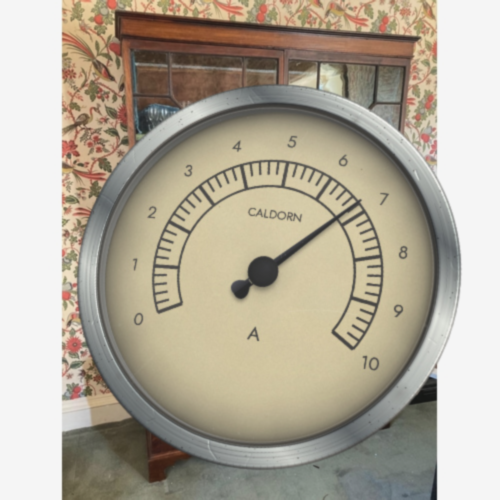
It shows value=6.8 unit=A
